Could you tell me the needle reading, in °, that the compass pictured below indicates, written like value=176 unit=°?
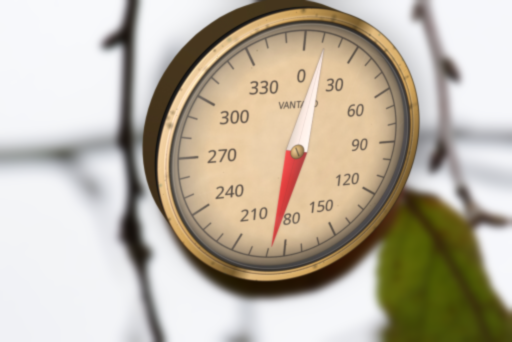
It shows value=190 unit=°
